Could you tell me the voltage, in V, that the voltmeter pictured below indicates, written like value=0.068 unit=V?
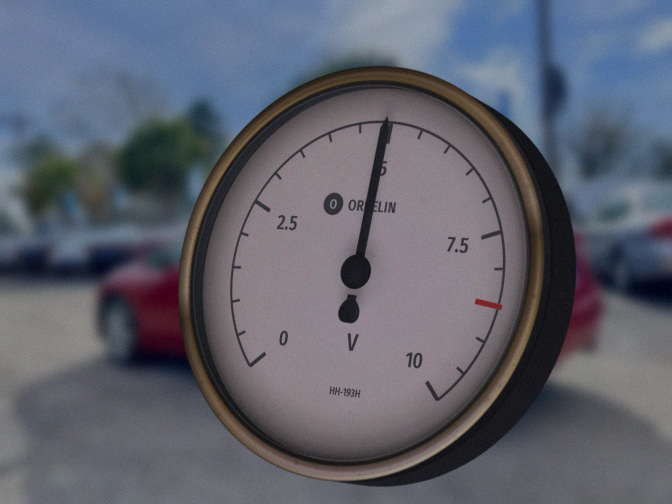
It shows value=5 unit=V
